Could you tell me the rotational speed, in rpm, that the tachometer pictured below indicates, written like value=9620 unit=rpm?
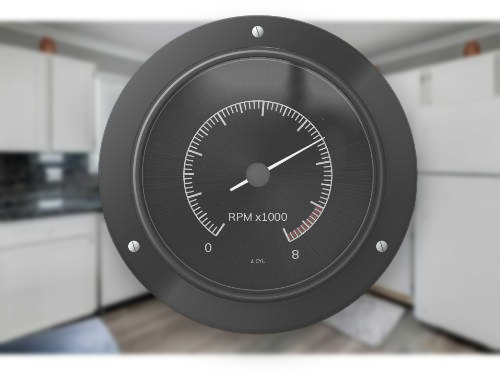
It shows value=5500 unit=rpm
